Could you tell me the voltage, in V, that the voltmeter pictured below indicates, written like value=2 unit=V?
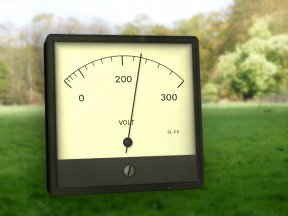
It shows value=230 unit=V
